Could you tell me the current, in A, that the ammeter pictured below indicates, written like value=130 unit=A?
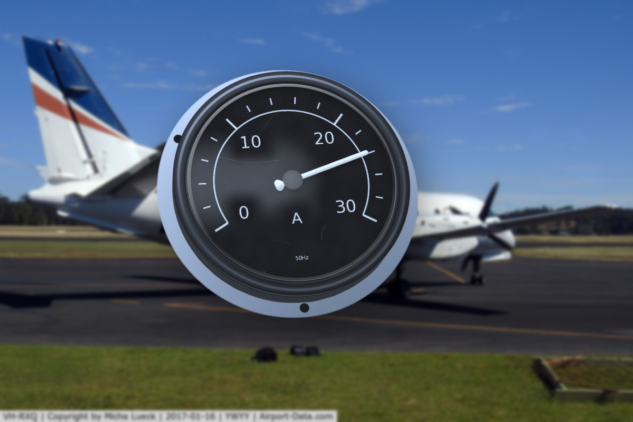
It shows value=24 unit=A
